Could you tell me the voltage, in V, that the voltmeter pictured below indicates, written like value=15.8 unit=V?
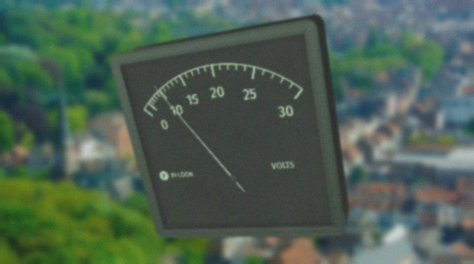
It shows value=10 unit=V
